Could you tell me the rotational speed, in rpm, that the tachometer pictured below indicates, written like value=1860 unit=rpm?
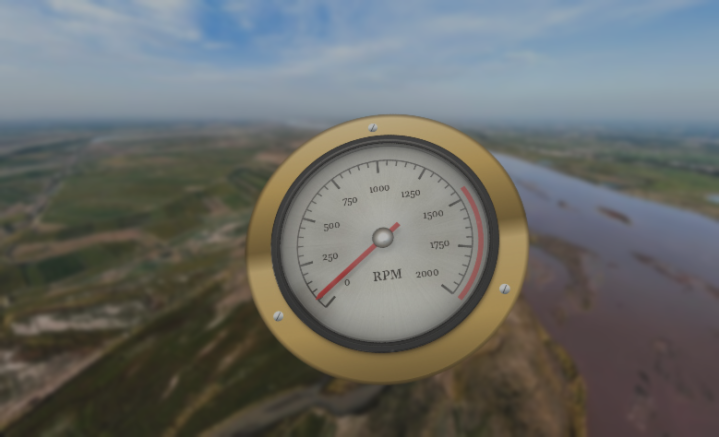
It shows value=50 unit=rpm
